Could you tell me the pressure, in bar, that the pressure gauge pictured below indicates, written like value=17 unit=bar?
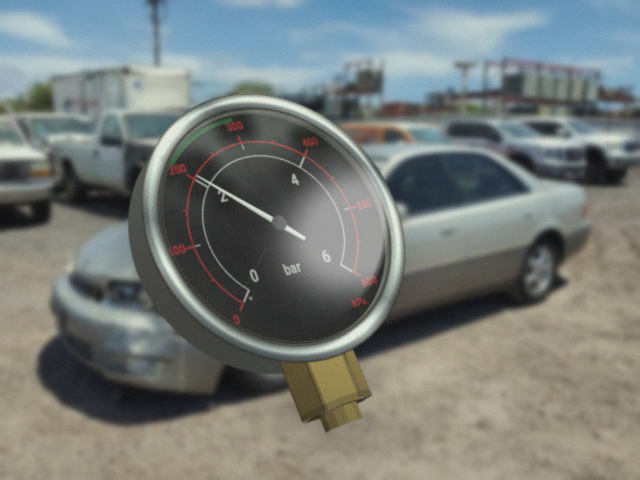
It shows value=2 unit=bar
